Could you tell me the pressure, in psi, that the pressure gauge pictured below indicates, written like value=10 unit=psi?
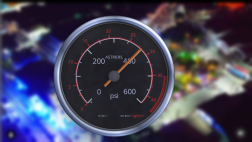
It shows value=400 unit=psi
